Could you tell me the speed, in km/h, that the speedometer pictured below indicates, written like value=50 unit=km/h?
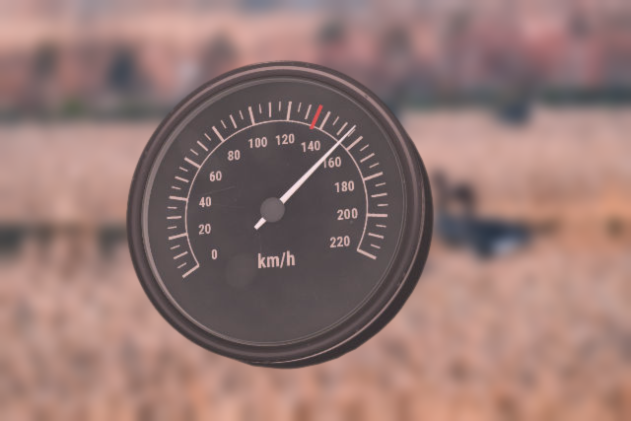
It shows value=155 unit=km/h
